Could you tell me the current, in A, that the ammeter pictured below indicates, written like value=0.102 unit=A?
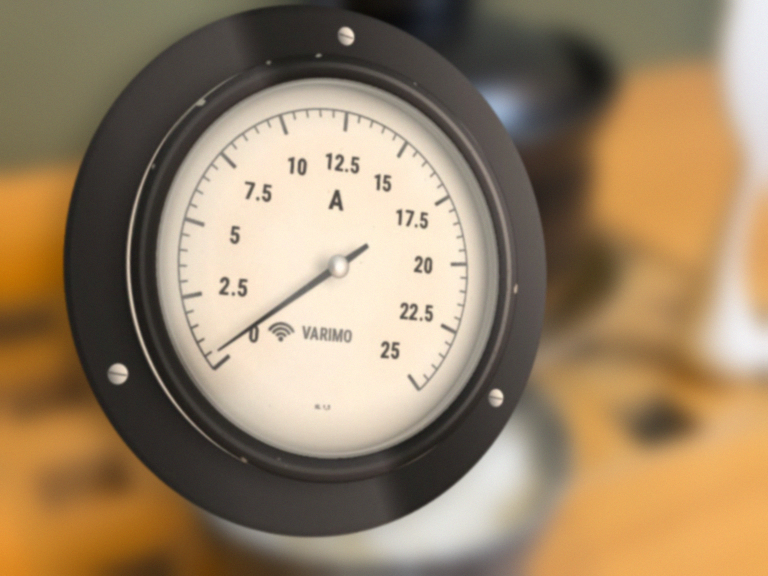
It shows value=0.5 unit=A
